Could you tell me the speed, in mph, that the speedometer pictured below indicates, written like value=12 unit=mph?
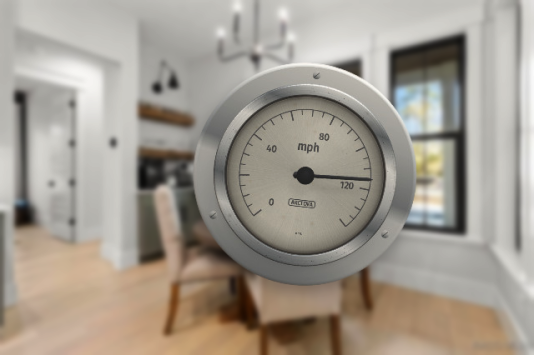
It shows value=115 unit=mph
